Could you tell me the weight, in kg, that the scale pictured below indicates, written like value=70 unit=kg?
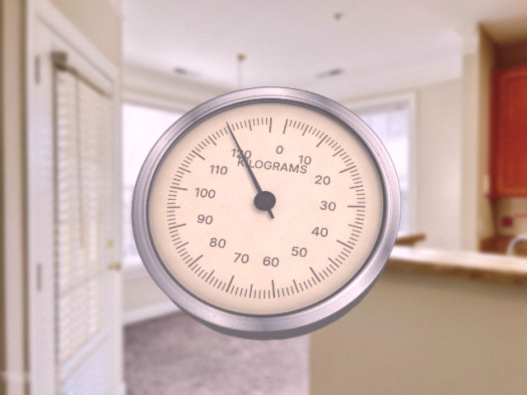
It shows value=120 unit=kg
